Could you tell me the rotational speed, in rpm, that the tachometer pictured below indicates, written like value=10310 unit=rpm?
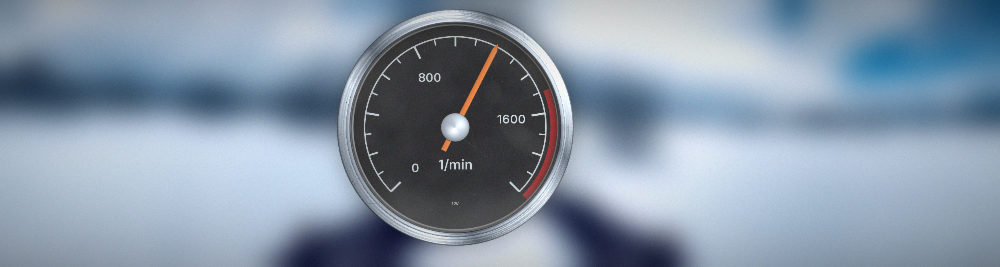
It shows value=1200 unit=rpm
